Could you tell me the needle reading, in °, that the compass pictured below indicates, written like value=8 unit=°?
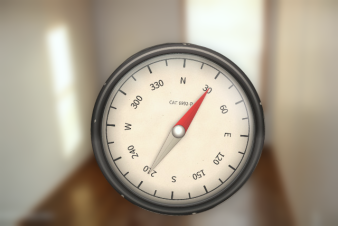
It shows value=30 unit=°
